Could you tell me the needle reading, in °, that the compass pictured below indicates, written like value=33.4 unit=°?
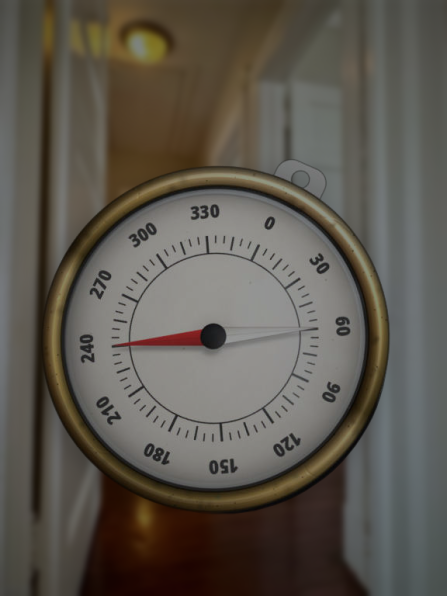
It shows value=240 unit=°
